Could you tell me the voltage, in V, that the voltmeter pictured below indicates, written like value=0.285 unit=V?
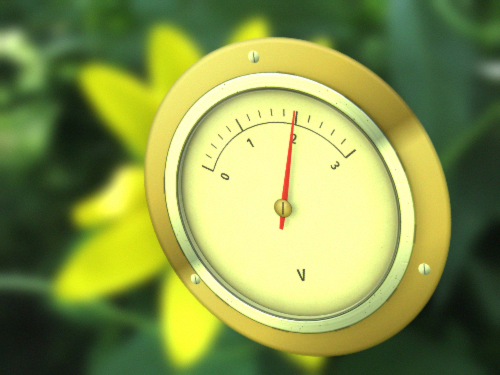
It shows value=2 unit=V
